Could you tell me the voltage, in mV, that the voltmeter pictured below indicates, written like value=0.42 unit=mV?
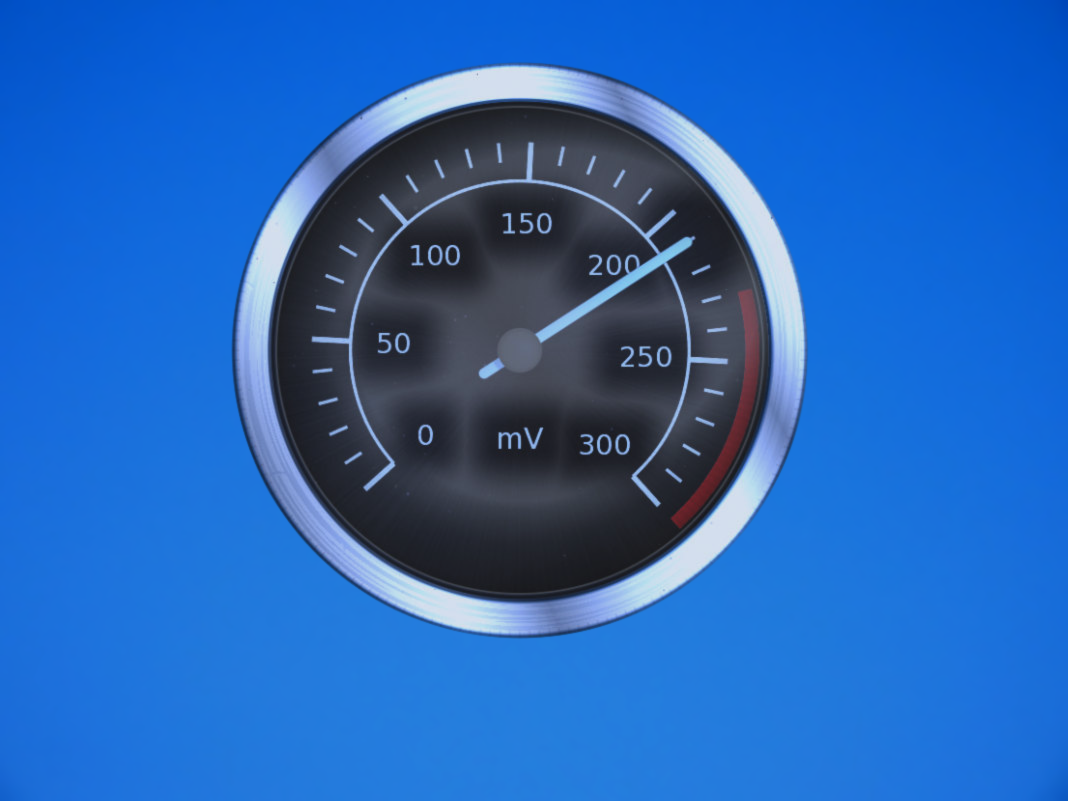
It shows value=210 unit=mV
